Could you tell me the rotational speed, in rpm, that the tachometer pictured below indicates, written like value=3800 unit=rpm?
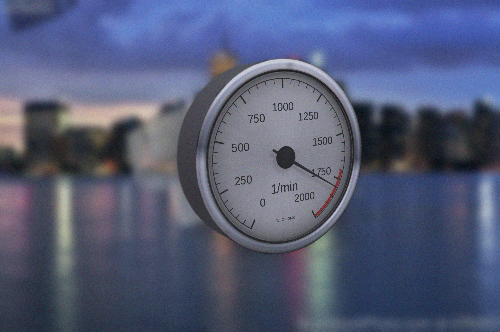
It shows value=1800 unit=rpm
